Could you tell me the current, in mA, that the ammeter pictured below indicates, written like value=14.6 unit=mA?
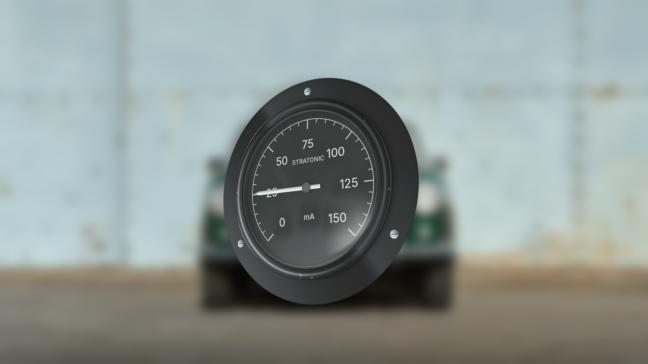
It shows value=25 unit=mA
